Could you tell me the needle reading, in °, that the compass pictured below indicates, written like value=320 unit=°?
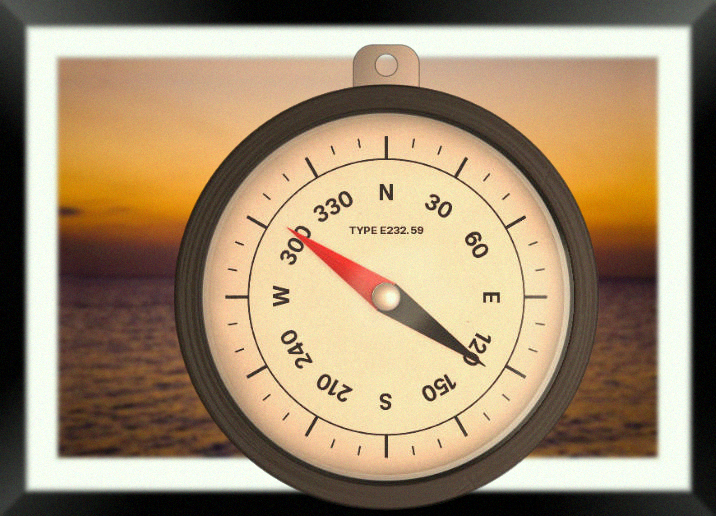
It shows value=305 unit=°
